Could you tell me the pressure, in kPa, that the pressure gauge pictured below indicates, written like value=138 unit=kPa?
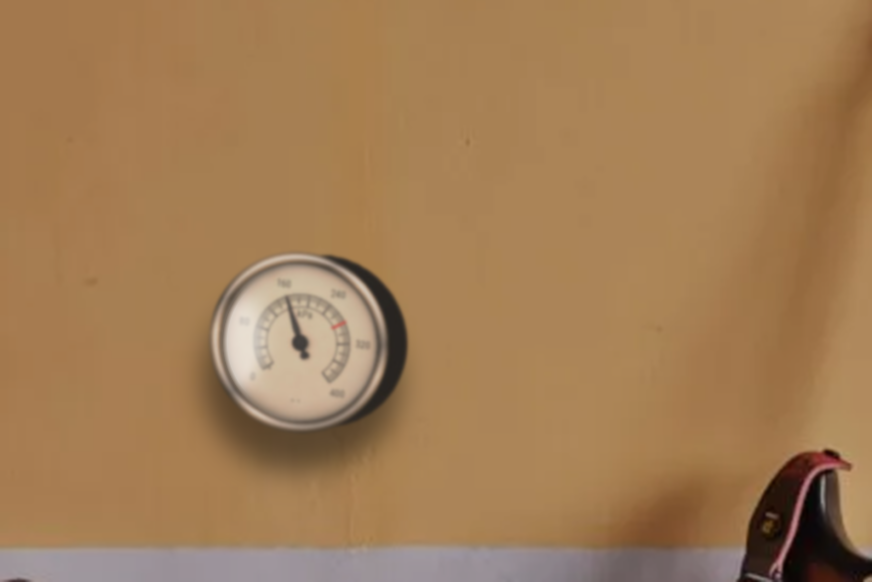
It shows value=160 unit=kPa
